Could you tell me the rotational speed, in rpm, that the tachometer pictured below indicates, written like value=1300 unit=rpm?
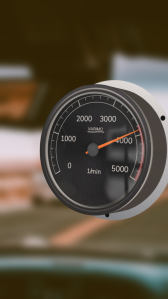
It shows value=3900 unit=rpm
